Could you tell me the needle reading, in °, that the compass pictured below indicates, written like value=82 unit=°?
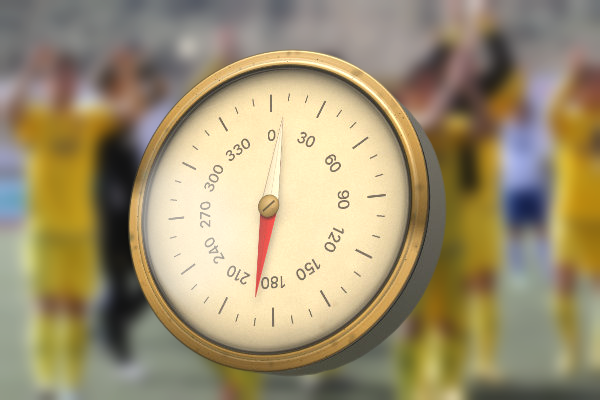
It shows value=190 unit=°
